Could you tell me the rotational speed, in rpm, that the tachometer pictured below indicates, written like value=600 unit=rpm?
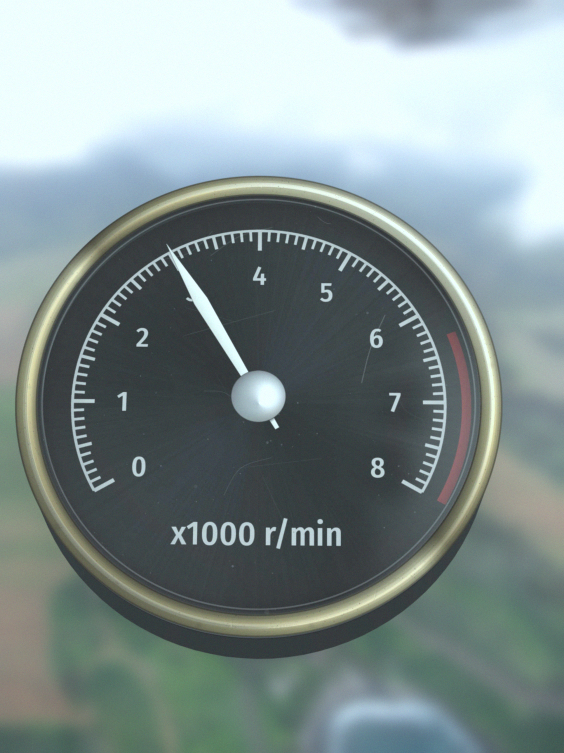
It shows value=3000 unit=rpm
